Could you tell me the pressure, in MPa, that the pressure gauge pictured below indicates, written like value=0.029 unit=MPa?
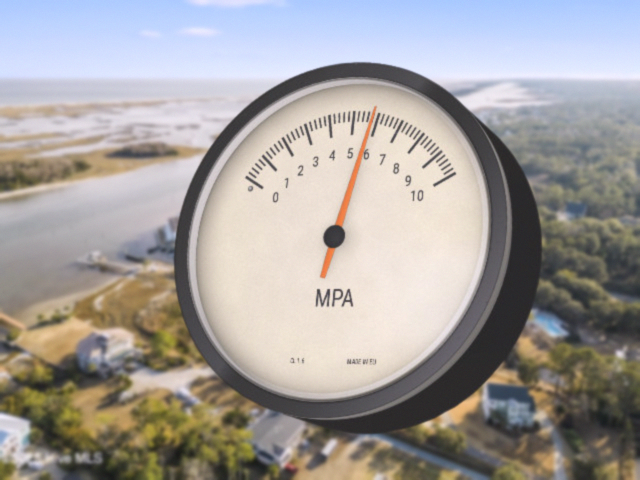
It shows value=6 unit=MPa
